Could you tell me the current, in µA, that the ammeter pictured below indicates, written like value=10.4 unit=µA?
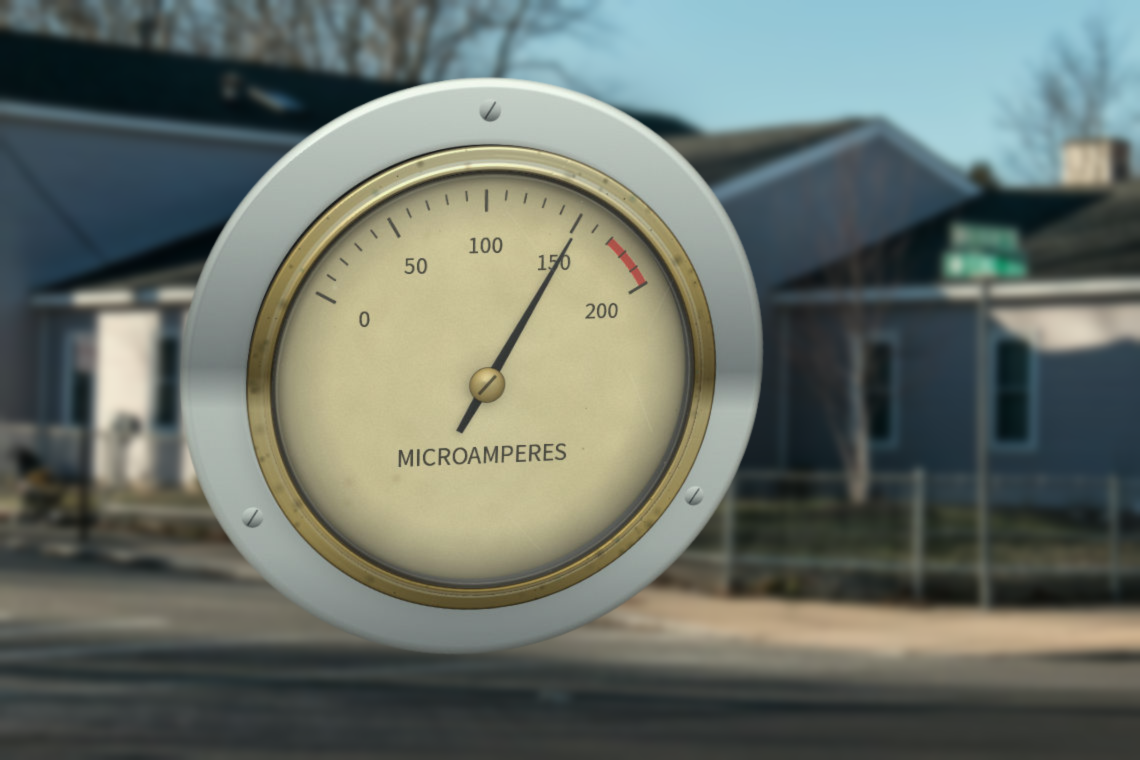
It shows value=150 unit=µA
